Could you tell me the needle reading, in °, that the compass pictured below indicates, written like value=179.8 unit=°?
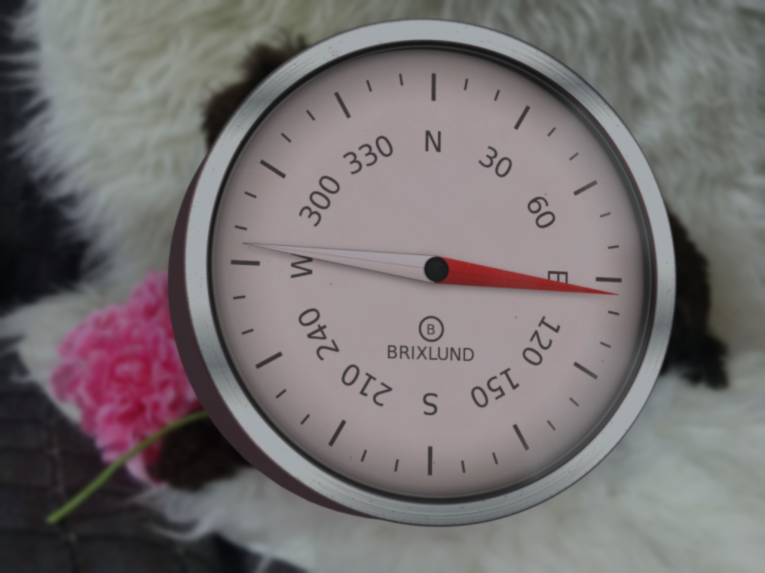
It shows value=95 unit=°
